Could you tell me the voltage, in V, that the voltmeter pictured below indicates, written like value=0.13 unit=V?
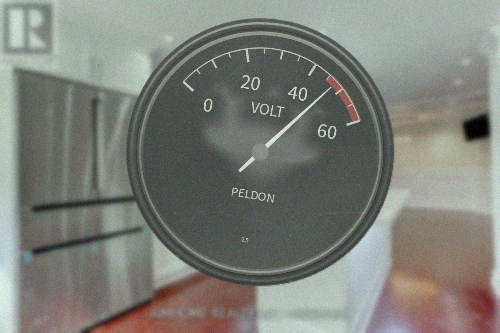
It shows value=47.5 unit=V
